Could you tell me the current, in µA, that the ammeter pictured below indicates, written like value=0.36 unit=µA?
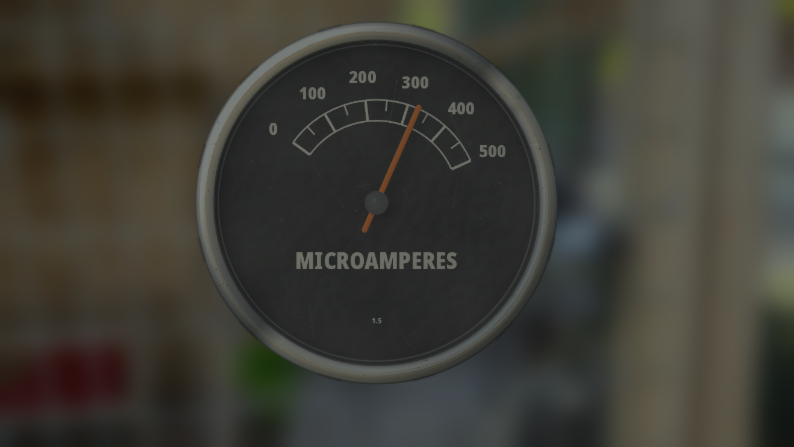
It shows value=325 unit=µA
